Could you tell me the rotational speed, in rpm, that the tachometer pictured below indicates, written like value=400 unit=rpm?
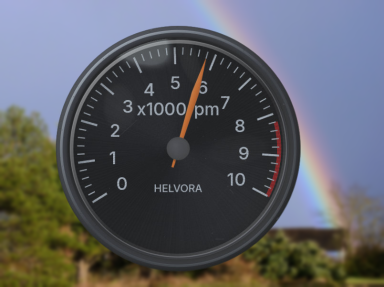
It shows value=5800 unit=rpm
